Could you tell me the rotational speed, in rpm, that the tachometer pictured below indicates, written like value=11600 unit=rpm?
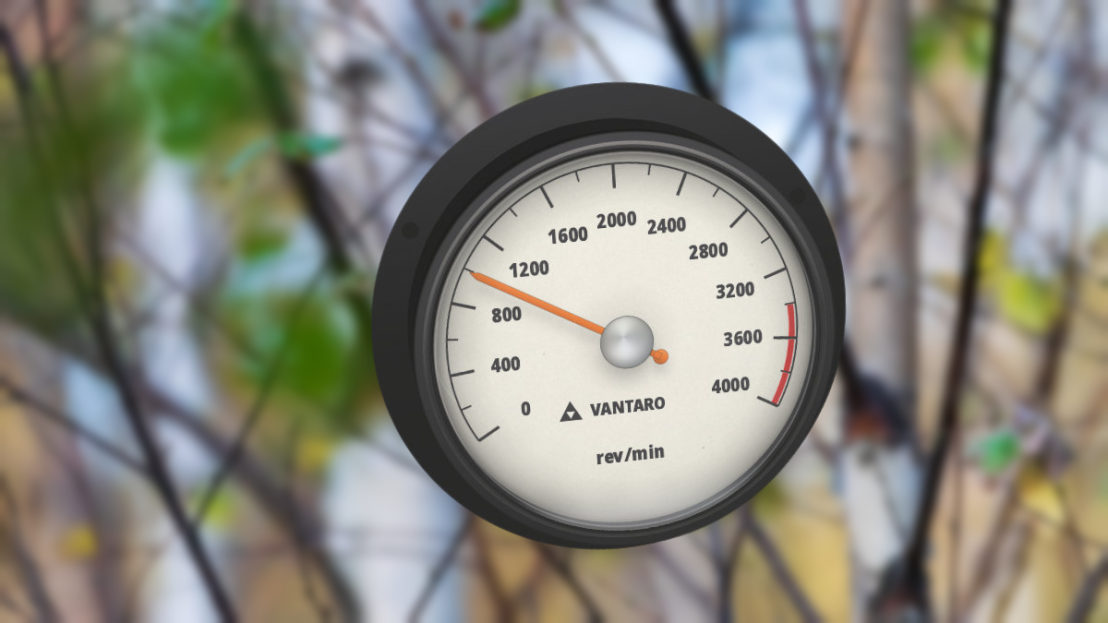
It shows value=1000 unit=rpm
